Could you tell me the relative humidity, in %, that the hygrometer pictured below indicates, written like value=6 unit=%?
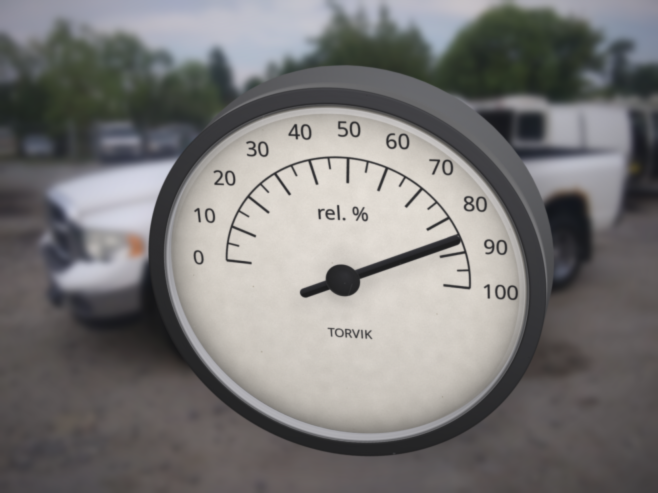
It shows value=85 unit=%
